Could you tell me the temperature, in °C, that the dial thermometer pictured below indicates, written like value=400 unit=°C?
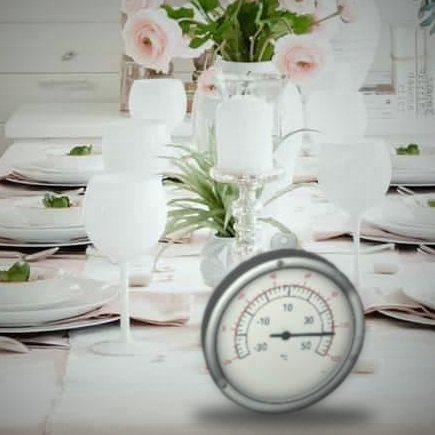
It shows value=40 unit=°C
